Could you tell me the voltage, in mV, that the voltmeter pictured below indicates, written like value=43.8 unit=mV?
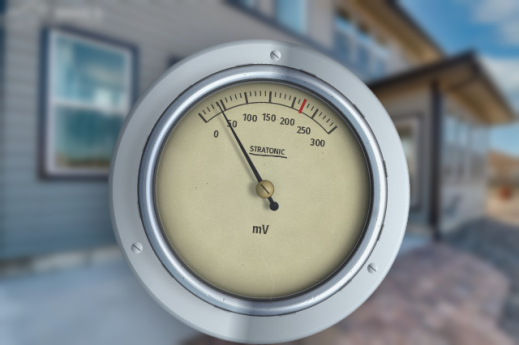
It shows value=40 unit=mV
